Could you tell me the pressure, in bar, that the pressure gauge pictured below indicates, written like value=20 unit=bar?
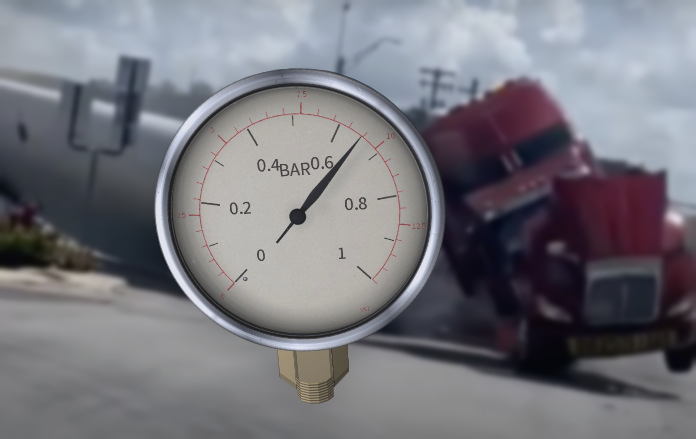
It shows value=0.65 unit=bar
